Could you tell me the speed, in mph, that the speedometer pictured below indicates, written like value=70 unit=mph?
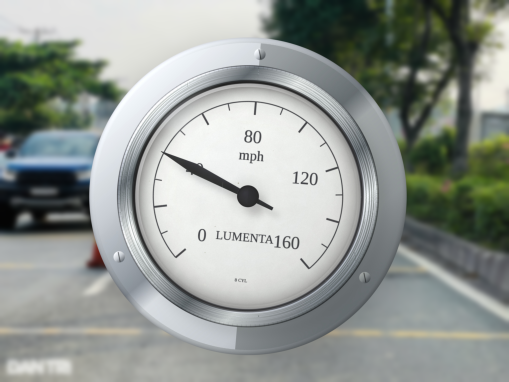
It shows value=40 unit=mph
